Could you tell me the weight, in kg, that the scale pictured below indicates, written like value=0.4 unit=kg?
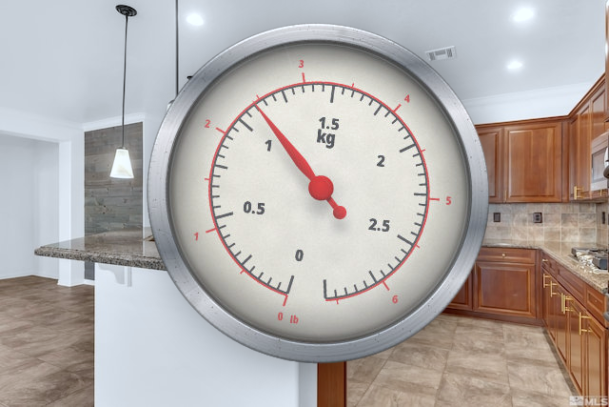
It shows value=1.1 unit=kg
